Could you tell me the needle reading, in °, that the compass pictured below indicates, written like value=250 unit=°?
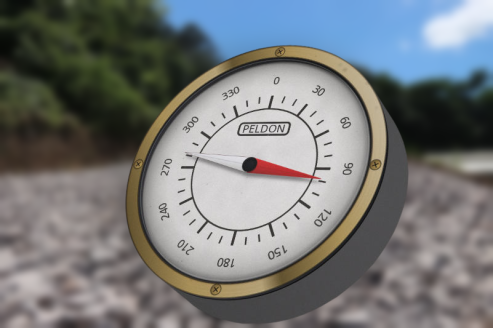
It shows value=100 unit=°
